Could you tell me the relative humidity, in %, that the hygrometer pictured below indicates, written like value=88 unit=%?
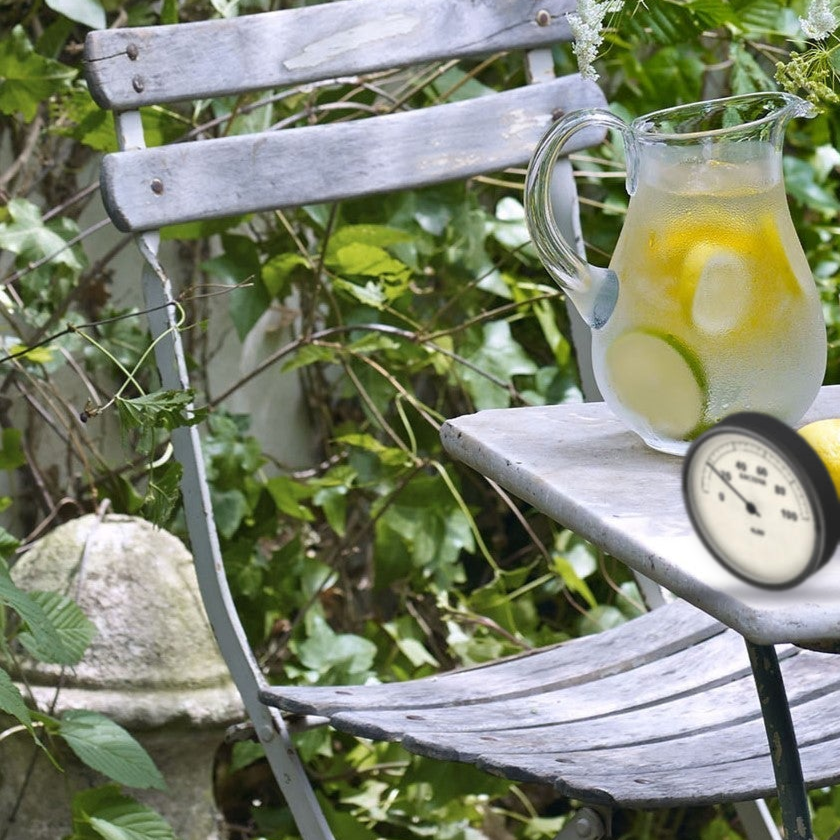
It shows value=20 unit=%
